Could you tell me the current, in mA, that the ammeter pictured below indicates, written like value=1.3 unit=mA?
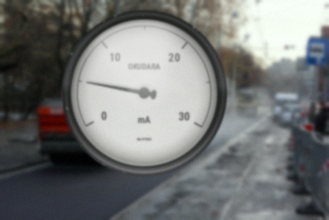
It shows value=5 unit=mA
